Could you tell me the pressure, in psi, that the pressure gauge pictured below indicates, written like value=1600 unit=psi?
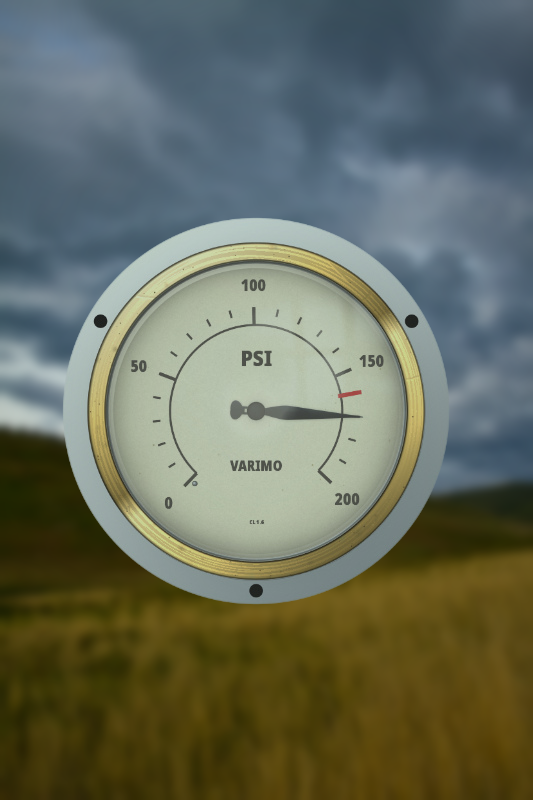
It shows value=170 unit=psi
